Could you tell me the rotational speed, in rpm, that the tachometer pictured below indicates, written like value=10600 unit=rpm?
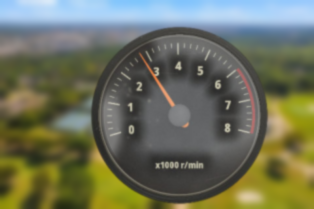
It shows value=2800 unit=rpm
